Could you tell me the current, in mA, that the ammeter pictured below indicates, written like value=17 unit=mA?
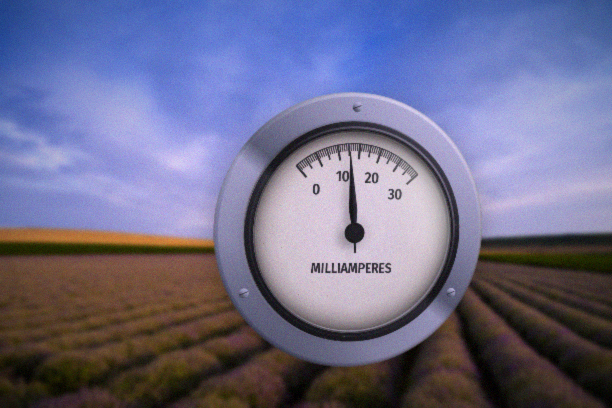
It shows value=12.5 unit=mA
